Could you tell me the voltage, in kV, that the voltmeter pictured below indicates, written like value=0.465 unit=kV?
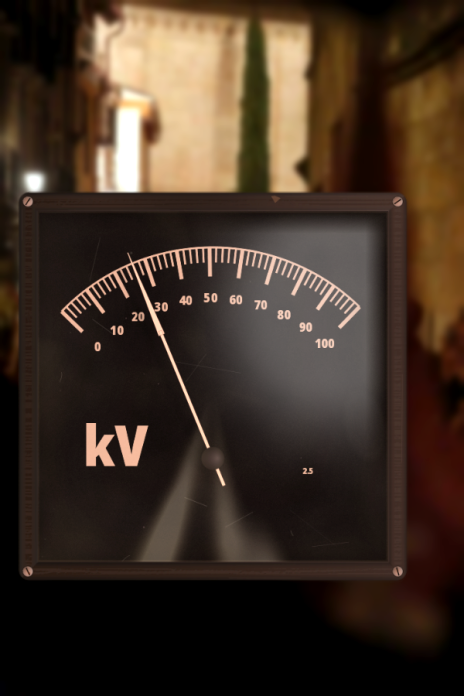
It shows value=26 unit=kV
